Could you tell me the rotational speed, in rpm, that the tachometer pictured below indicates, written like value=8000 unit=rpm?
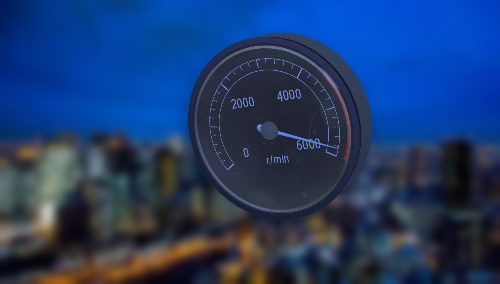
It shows value=5800 unit=rpm
